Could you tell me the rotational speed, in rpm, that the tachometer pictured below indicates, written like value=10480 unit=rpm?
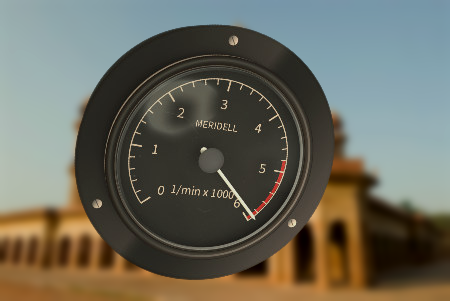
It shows value=5900 unit=rpm
